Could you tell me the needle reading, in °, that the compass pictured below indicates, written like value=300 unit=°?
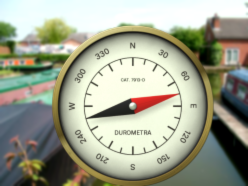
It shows value=75 unit=°
